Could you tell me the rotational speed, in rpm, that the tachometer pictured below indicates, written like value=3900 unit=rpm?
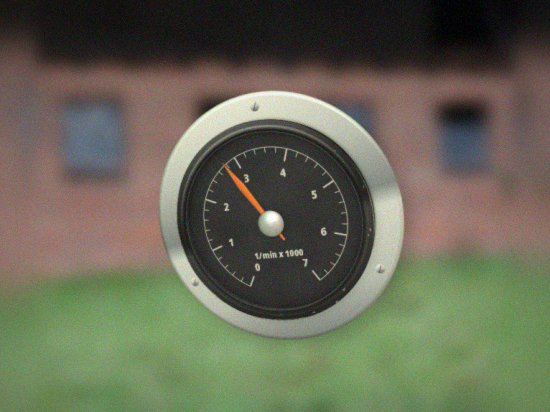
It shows value=2800 unit=rpm
